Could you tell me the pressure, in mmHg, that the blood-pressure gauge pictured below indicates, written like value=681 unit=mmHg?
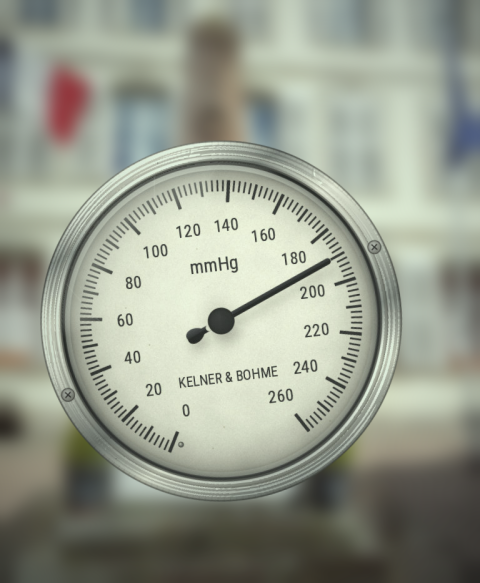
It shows value=190 unit=mmHg
